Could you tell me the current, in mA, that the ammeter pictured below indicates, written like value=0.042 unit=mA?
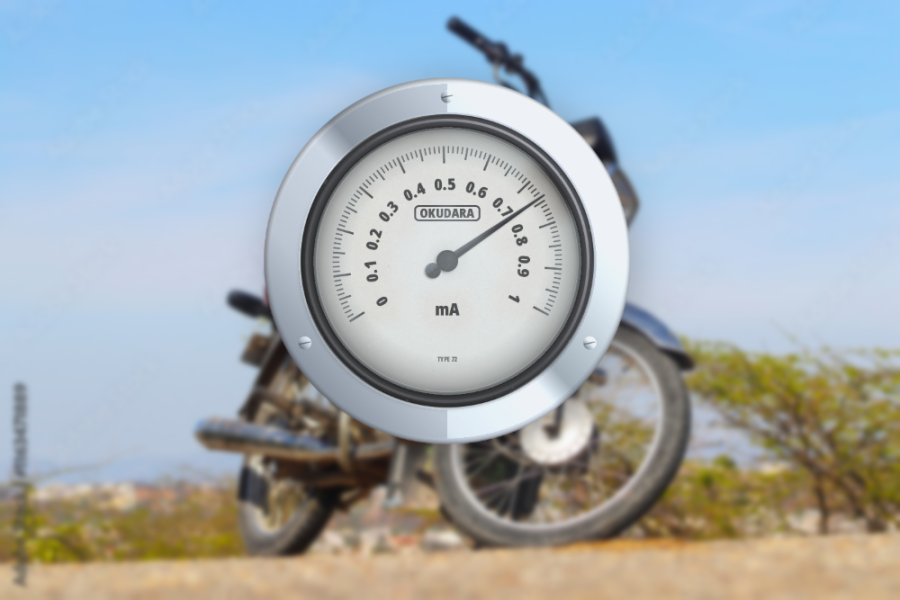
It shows value=0.74 unit=mA
